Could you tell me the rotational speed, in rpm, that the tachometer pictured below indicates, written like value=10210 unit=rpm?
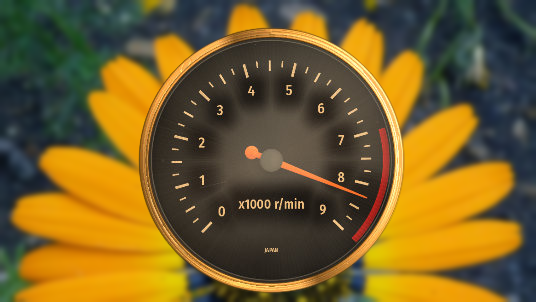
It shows value=8250 unit=rpm
